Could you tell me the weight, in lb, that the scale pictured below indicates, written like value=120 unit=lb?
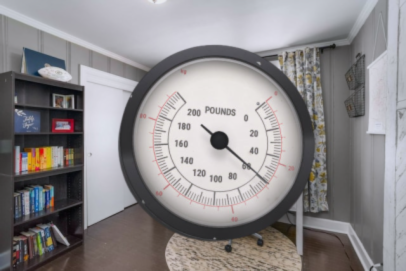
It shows value=60 unit=lb
